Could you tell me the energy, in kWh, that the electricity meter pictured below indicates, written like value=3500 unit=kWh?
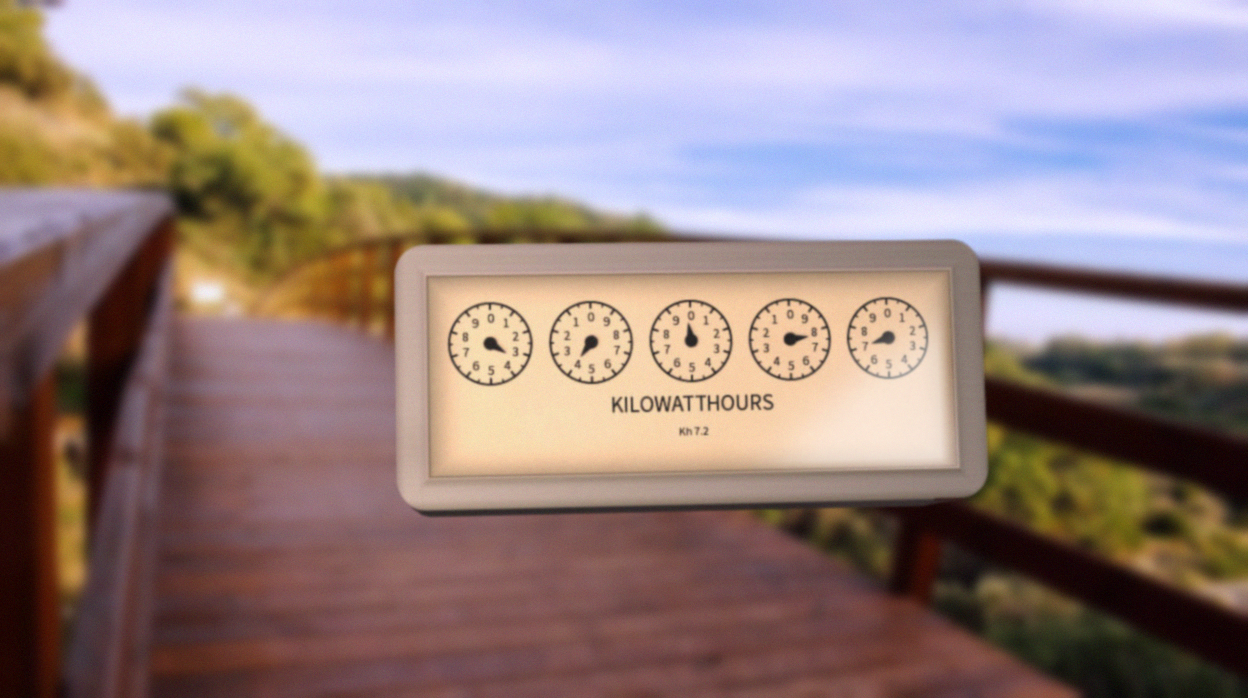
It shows value=33977 unit=kWh
